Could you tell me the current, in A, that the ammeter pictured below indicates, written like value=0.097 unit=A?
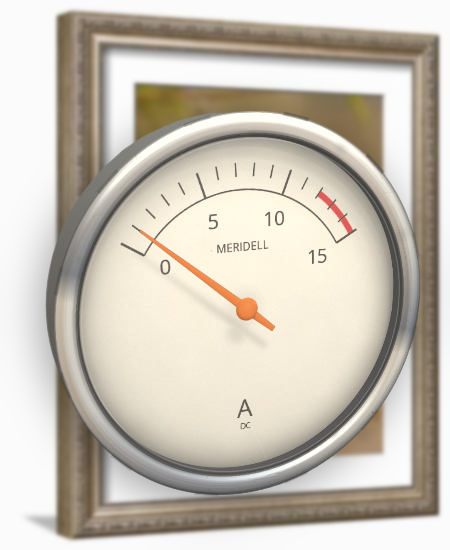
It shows value=1 unit=A
